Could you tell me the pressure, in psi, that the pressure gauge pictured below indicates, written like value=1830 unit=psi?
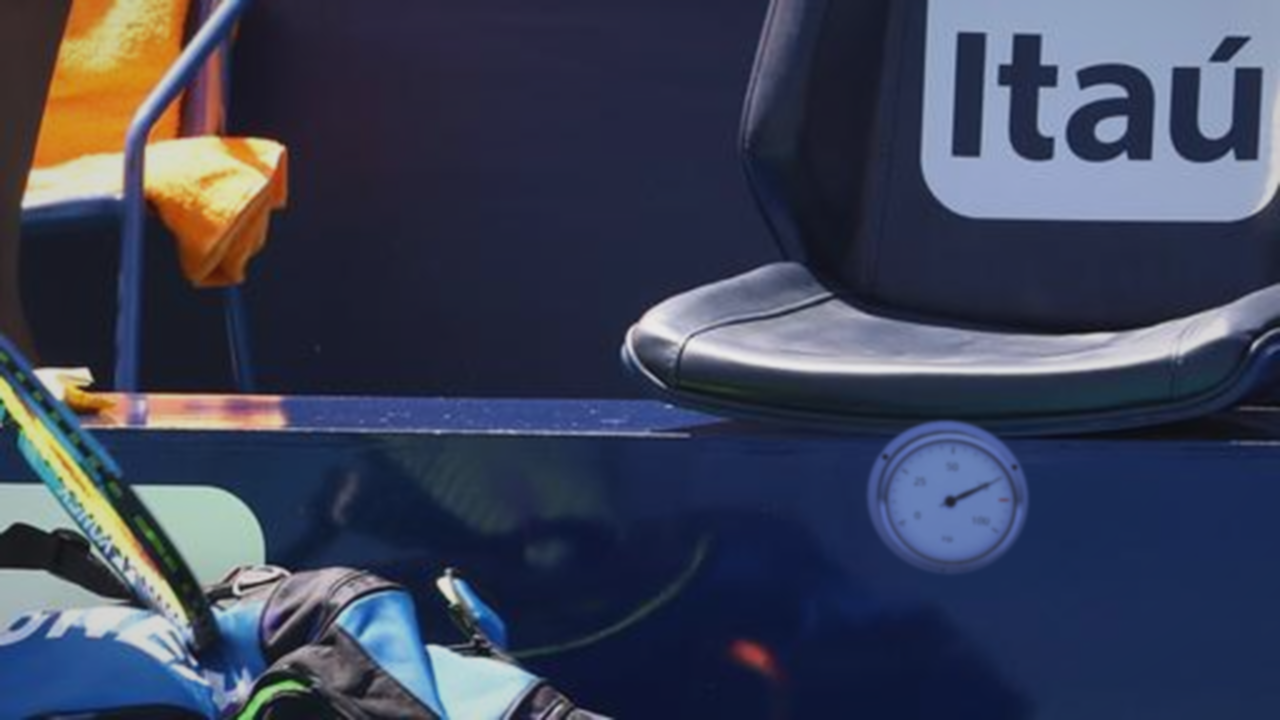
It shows value=75 unit=psi
